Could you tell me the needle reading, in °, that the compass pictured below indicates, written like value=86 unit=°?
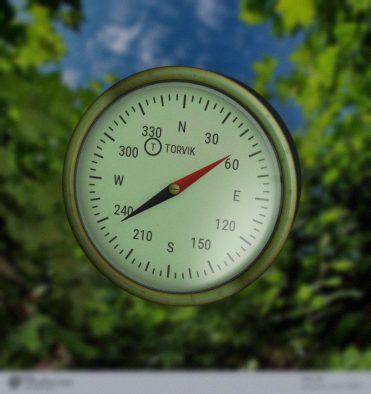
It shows value=52.5 unit=°
